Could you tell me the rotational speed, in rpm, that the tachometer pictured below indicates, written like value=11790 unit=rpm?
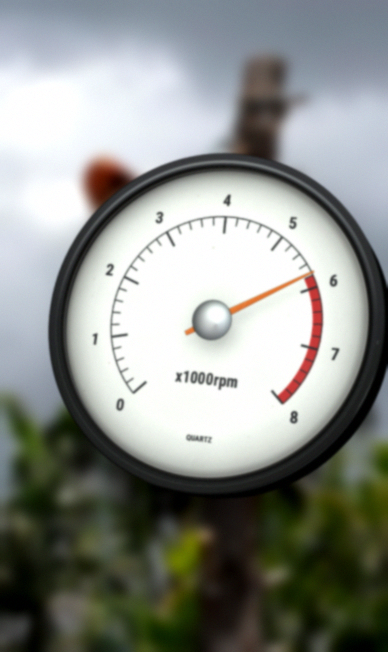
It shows value=5800 unit=rpm
